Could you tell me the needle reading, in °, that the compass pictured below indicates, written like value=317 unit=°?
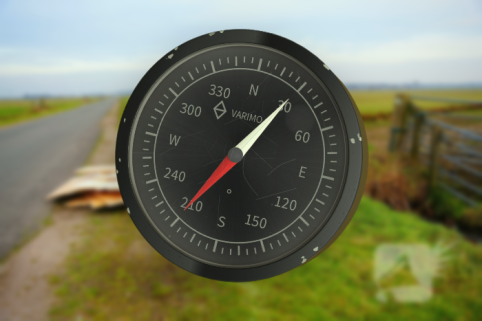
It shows value=210 unit=°
